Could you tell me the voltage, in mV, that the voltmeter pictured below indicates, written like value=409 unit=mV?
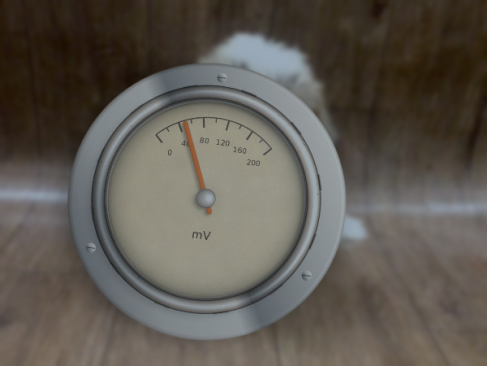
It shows value=50 unit=mV
